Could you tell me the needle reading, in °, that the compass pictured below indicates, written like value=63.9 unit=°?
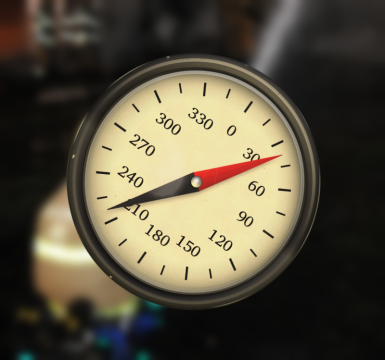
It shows value=37.5 unit=°
